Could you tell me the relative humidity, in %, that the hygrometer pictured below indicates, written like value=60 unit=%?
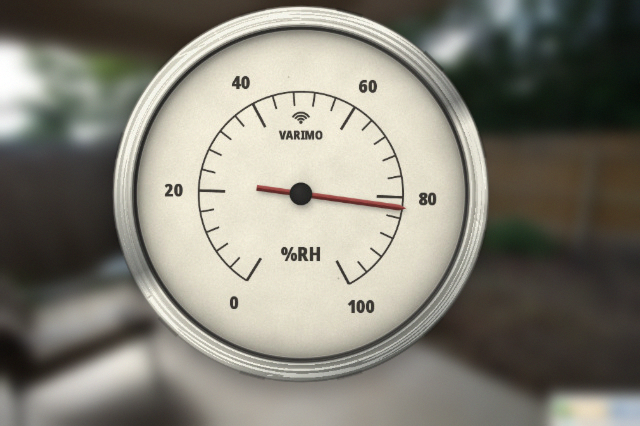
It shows value=82 unit=%
